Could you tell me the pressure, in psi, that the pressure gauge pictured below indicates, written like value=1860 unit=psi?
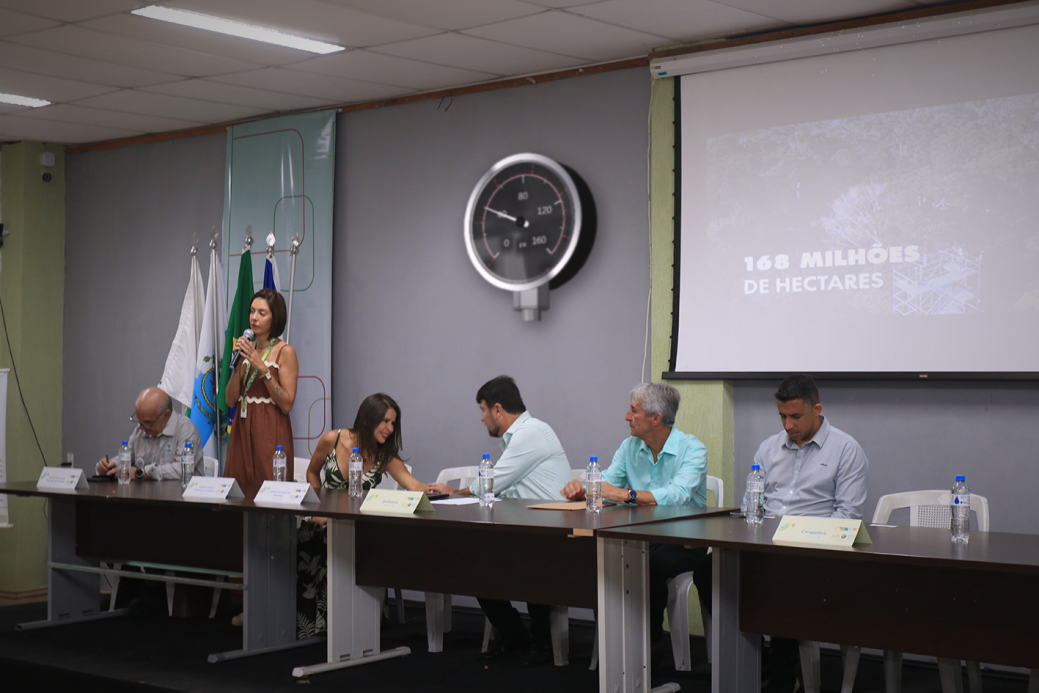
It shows value=40 unit=psi
